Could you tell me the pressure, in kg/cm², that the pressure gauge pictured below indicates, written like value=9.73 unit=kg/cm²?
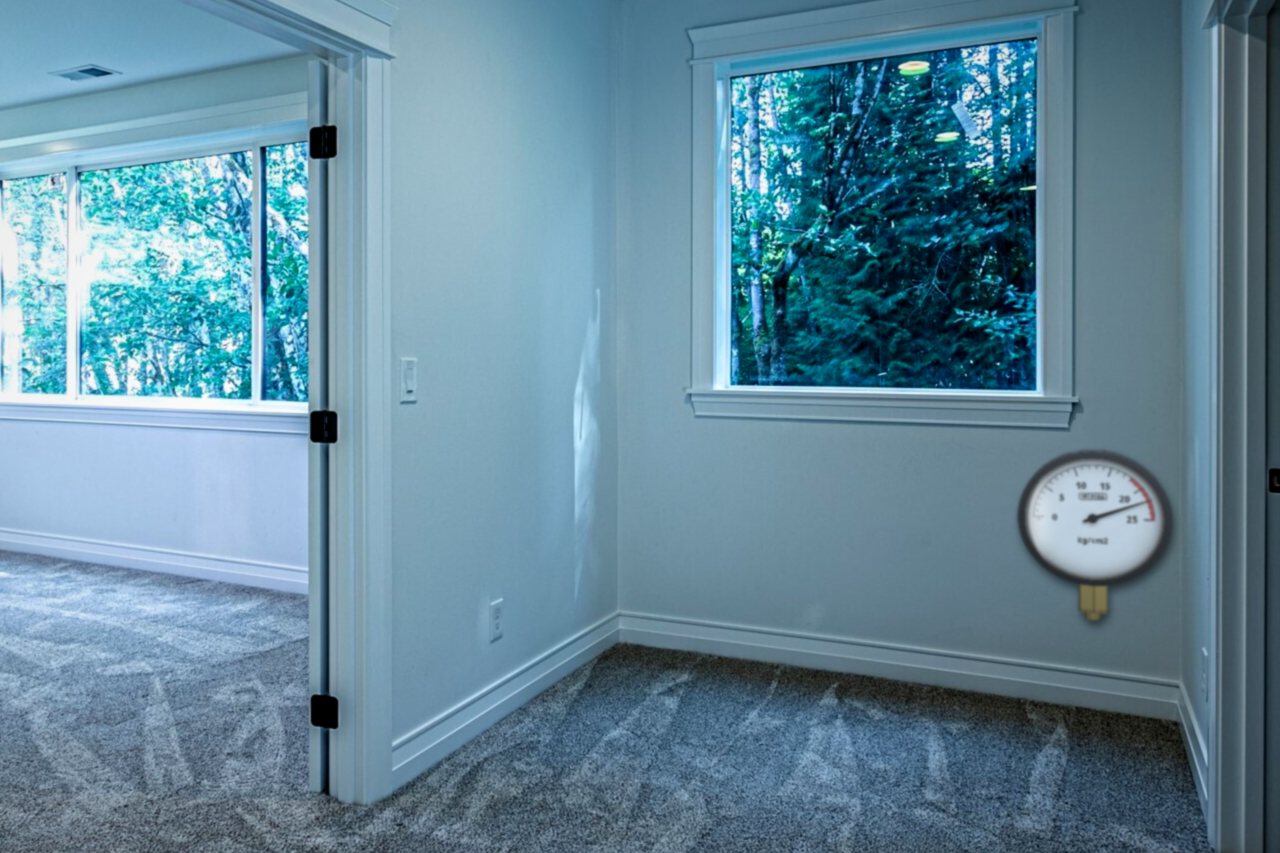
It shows value=22 unit=kg/cm²
